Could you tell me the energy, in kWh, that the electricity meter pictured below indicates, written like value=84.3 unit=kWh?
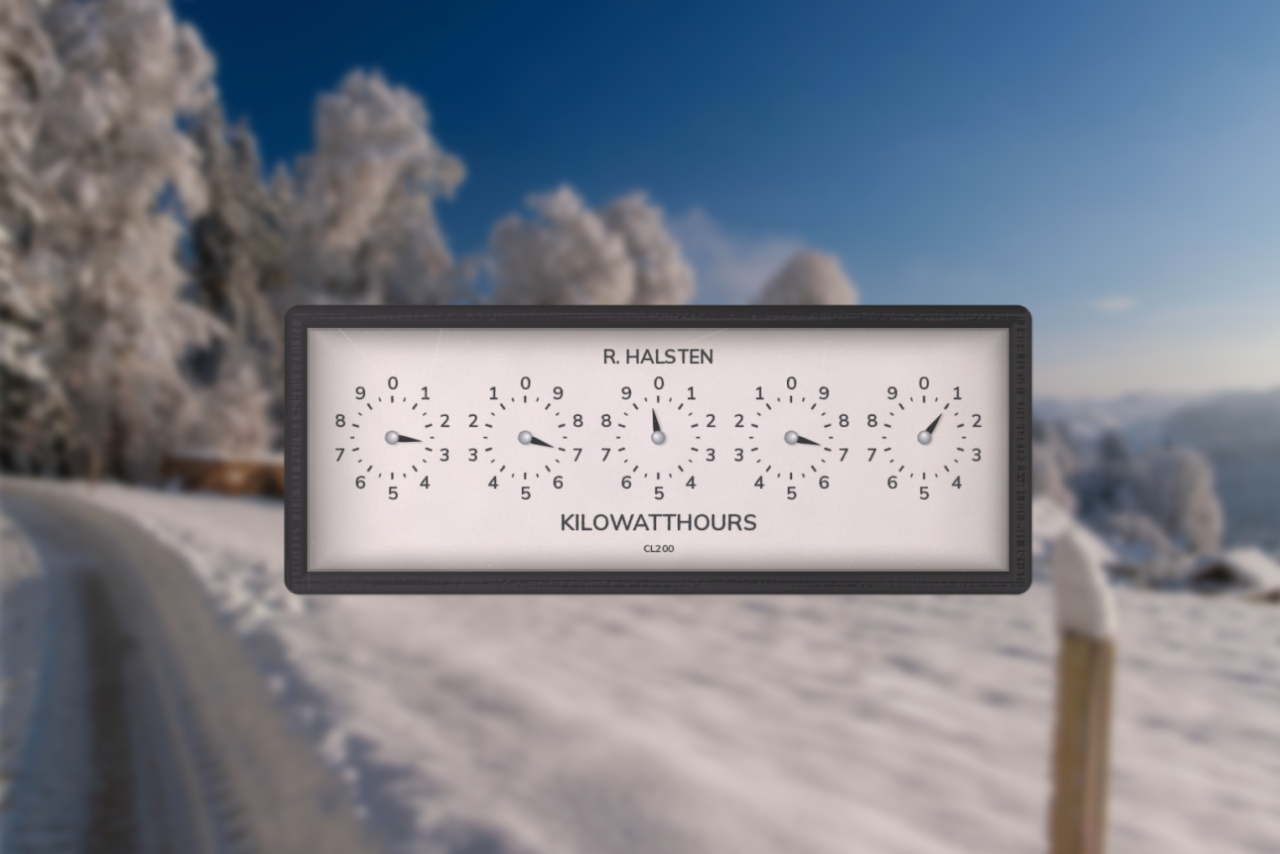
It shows value=26971 unit=kWh
